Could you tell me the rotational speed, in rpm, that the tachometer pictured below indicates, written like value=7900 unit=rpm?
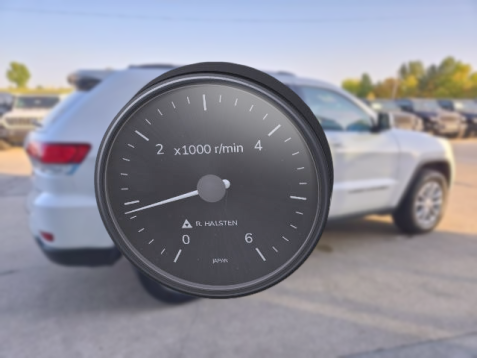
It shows value=900 unit=rpm
